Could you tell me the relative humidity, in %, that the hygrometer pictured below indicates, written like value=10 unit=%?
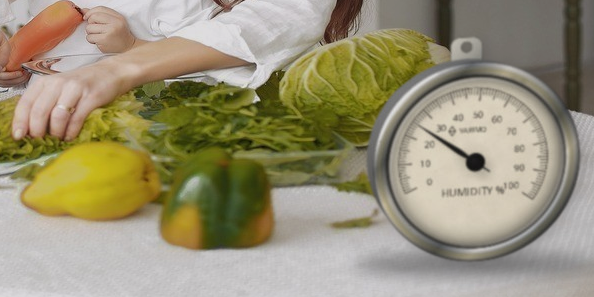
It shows value=25 unit=%
